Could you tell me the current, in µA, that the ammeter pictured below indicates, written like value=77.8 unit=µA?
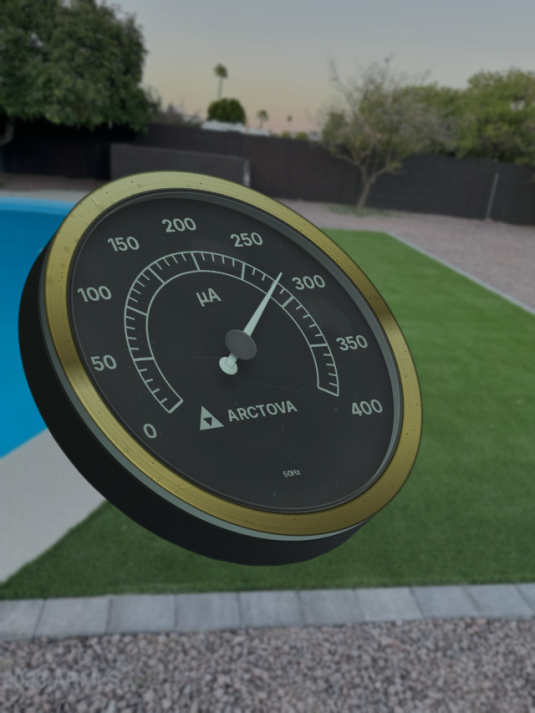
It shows value=280 unit=µA
